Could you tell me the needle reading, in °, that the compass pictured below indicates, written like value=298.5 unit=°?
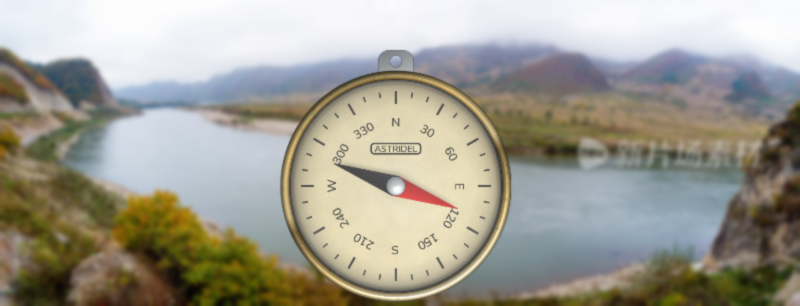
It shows value=110 unit=°
